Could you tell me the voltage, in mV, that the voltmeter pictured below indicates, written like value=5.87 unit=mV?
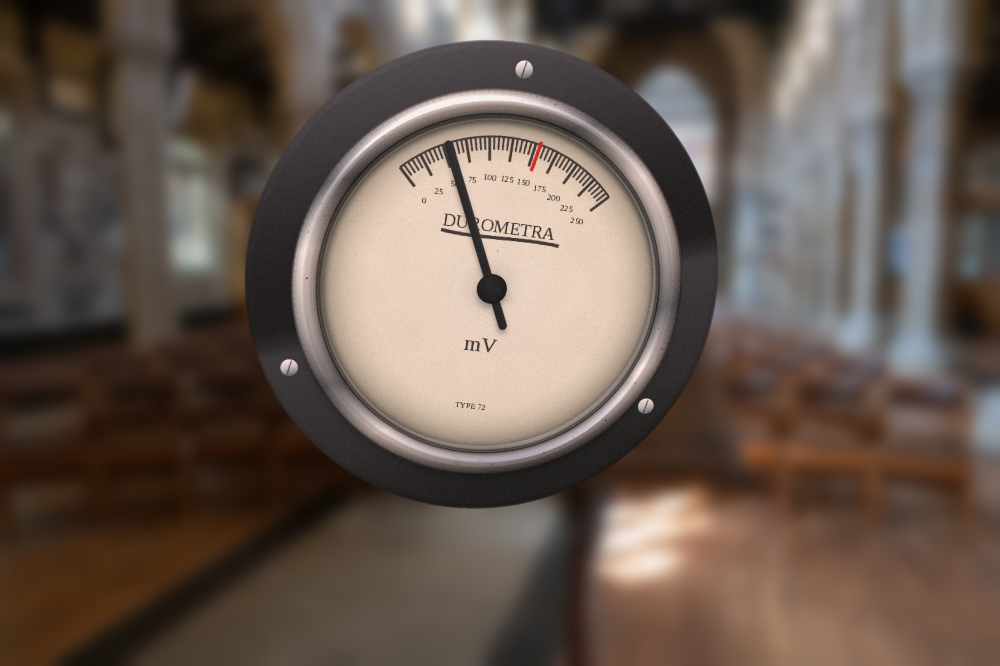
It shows value=55 unit=mV
